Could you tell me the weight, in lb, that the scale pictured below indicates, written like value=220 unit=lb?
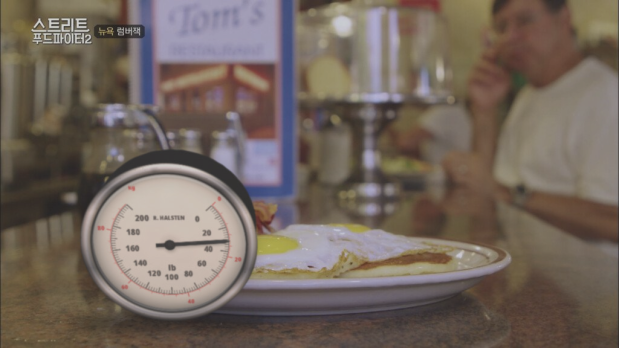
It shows value=30 unit=lb
